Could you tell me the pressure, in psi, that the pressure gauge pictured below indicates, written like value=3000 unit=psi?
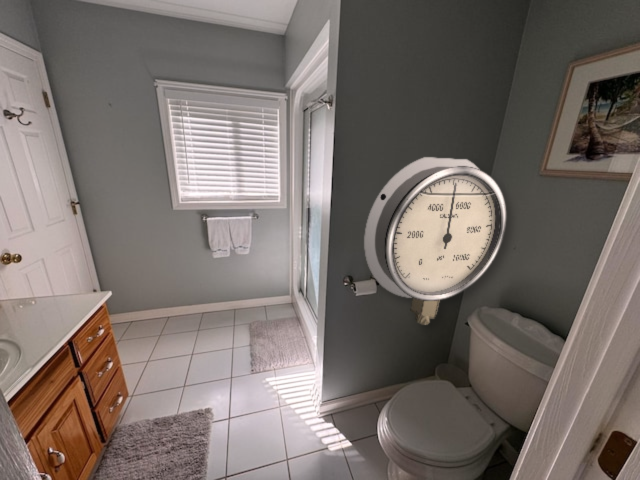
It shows value=5000 unit=psi
